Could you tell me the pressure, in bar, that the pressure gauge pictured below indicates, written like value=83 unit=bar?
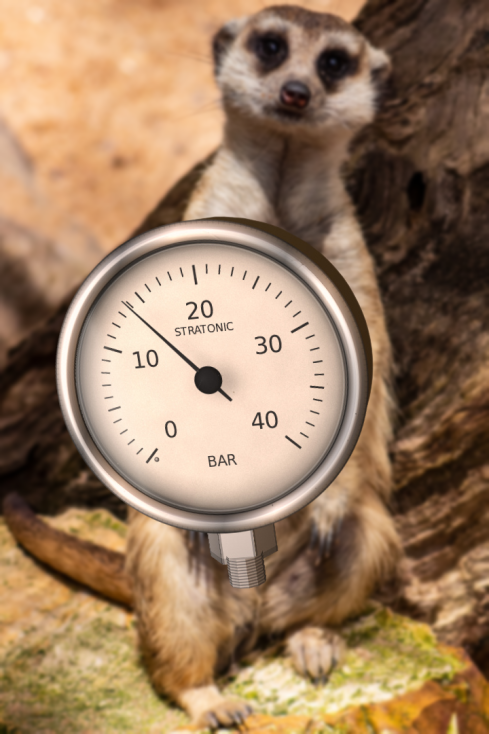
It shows value=14 unit=bar
